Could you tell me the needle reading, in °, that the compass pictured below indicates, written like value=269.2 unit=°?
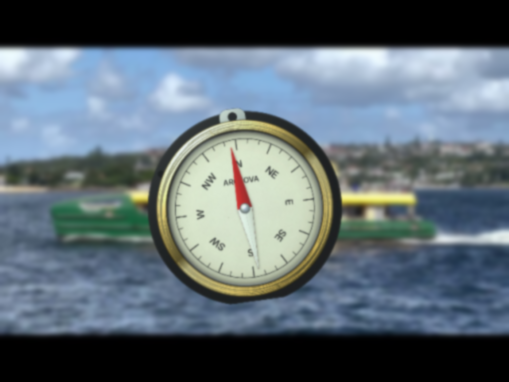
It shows value=355 unit=°
